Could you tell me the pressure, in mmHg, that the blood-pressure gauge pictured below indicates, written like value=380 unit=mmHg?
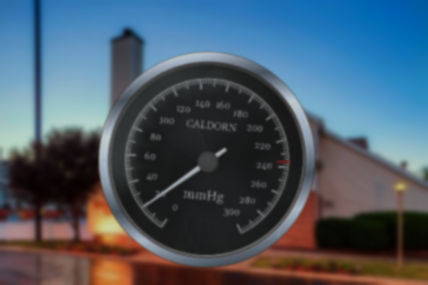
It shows value=20 unit=mmHg
